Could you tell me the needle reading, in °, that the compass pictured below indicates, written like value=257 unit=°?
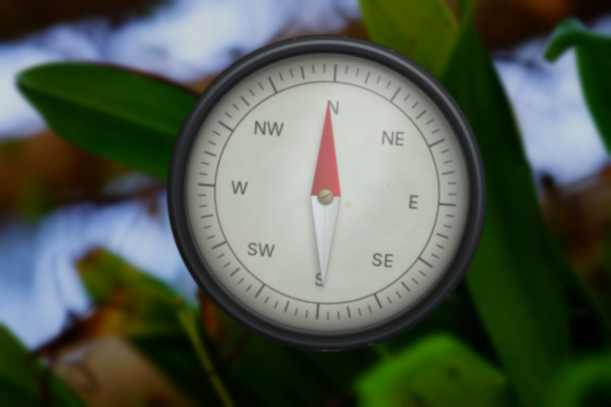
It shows value=357.5 unit=°
